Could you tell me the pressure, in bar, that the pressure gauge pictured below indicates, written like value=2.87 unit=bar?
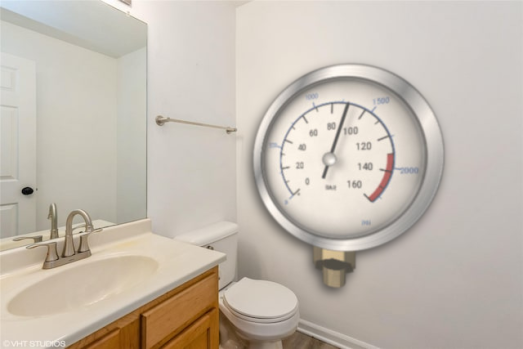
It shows value=90 unit=bar
